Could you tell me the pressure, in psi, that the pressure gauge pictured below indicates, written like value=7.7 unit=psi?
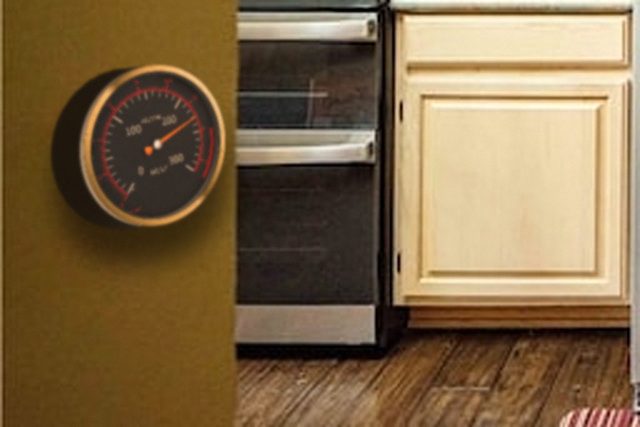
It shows value=230 unit=psi
